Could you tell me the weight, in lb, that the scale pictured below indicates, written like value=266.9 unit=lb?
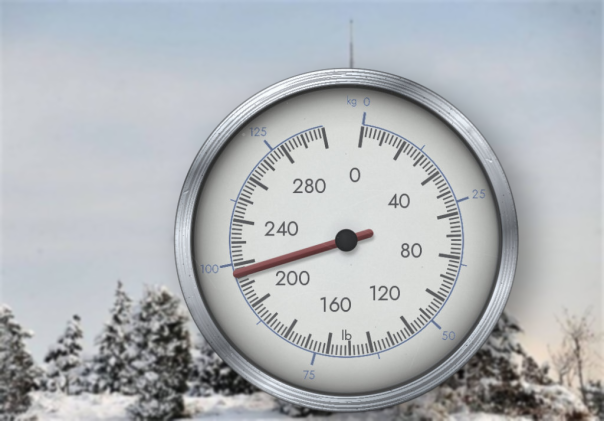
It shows value=216 unit=lb
